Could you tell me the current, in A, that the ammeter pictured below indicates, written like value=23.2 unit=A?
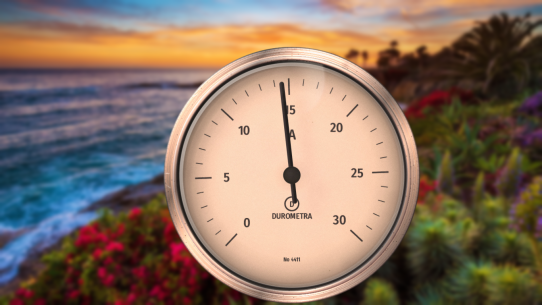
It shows value=14.5 unit=A
